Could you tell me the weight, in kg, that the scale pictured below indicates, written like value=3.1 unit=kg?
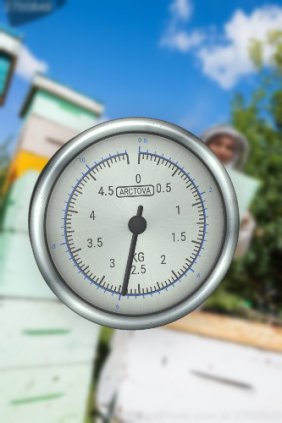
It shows value=2.7 unit=kg
